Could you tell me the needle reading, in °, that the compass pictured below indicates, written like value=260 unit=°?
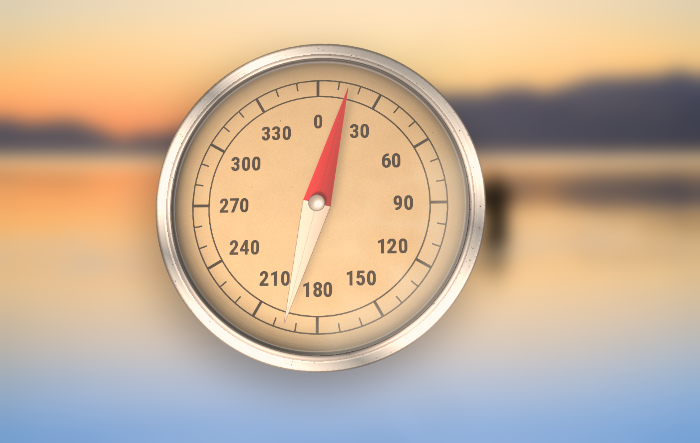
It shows value=15 unit=°
